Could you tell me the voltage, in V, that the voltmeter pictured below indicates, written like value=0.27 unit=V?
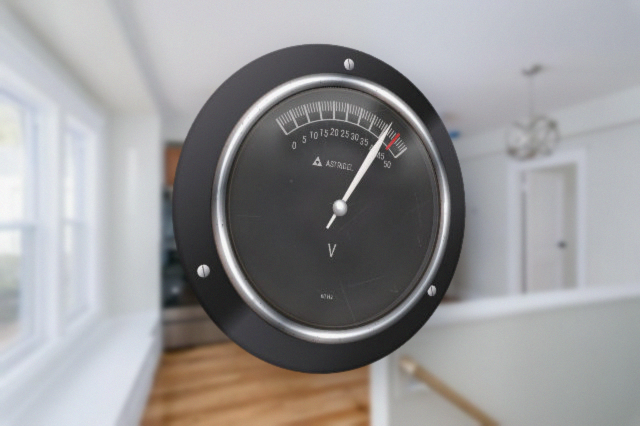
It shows value=40 unit=V
